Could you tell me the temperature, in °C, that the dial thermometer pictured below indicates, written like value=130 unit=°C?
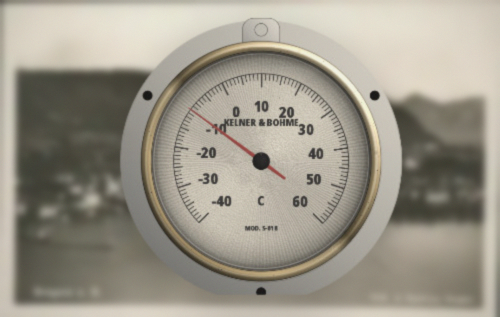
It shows value=-10 unit=°C
